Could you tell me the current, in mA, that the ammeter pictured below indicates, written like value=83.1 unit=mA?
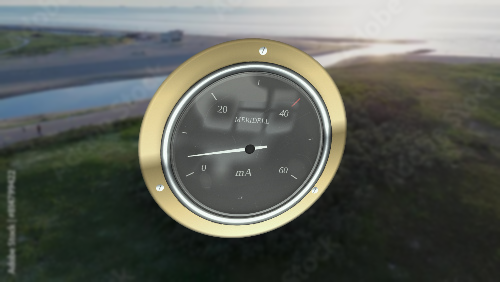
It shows value=5 unit=mA
